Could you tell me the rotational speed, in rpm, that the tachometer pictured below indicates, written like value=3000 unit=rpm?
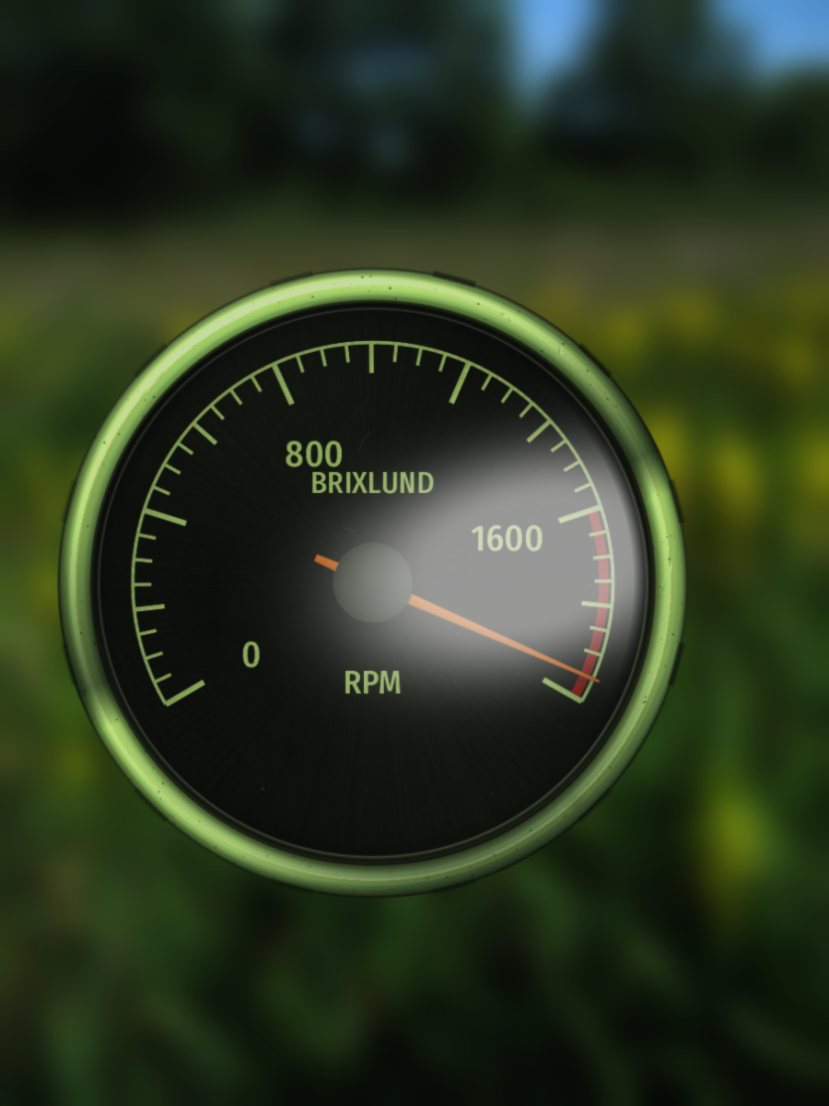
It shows value=1950 unit=rpm
